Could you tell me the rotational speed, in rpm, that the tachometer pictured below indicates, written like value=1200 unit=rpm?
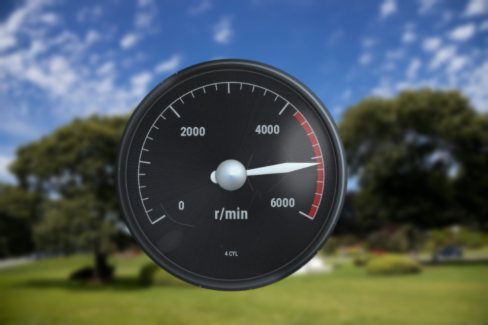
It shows value=5100 unit=rpm
